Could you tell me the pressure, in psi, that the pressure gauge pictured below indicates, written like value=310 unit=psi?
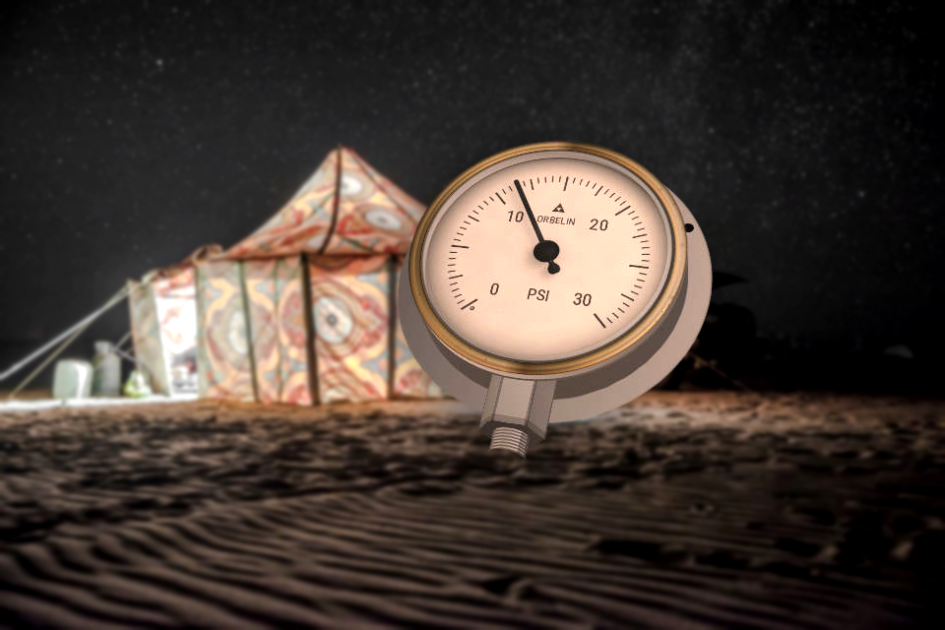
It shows value=11.5 unit=psi
